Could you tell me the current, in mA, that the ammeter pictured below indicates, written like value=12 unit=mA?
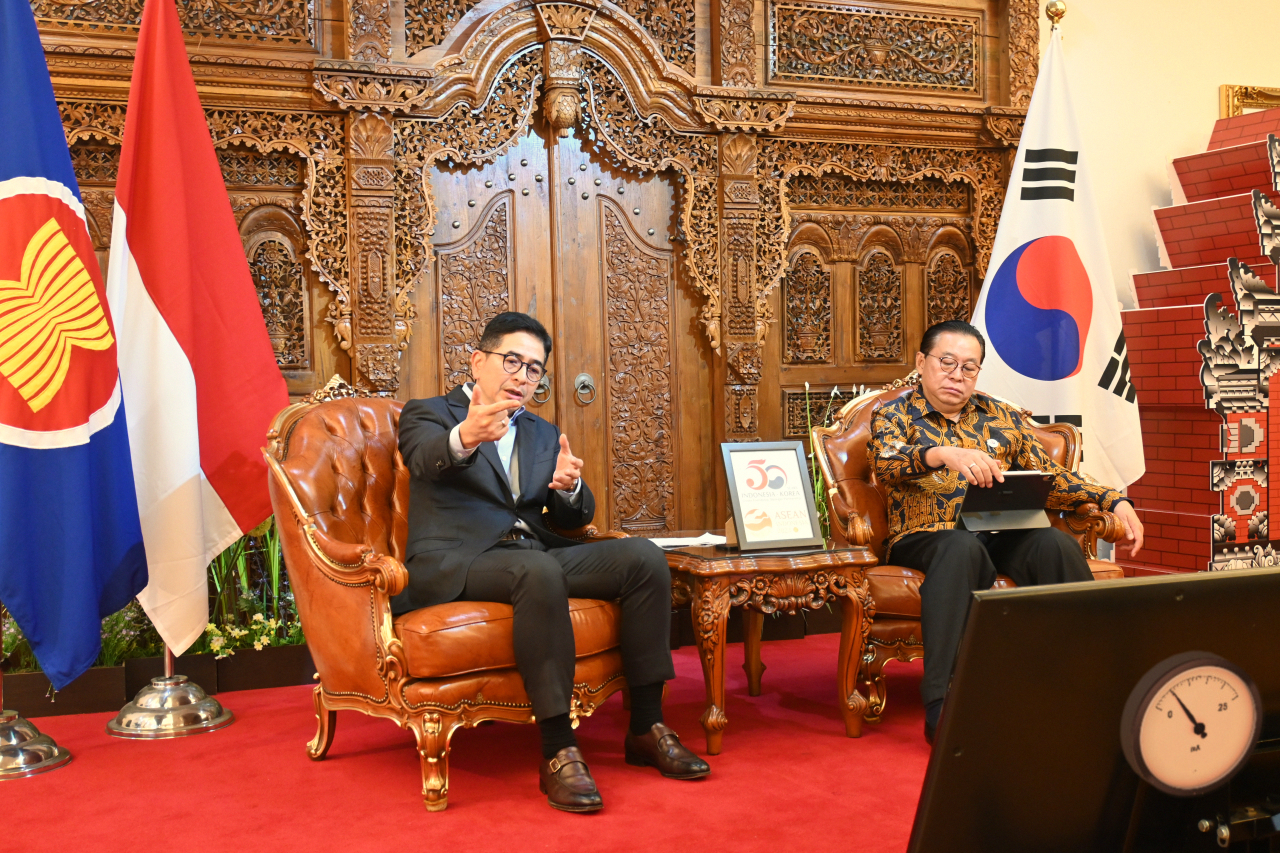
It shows value=5 unit=mA
